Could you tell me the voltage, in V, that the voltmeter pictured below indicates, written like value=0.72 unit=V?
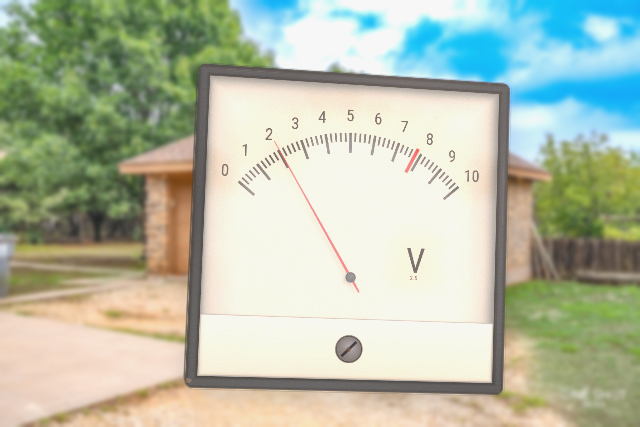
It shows value=2 unit=V
